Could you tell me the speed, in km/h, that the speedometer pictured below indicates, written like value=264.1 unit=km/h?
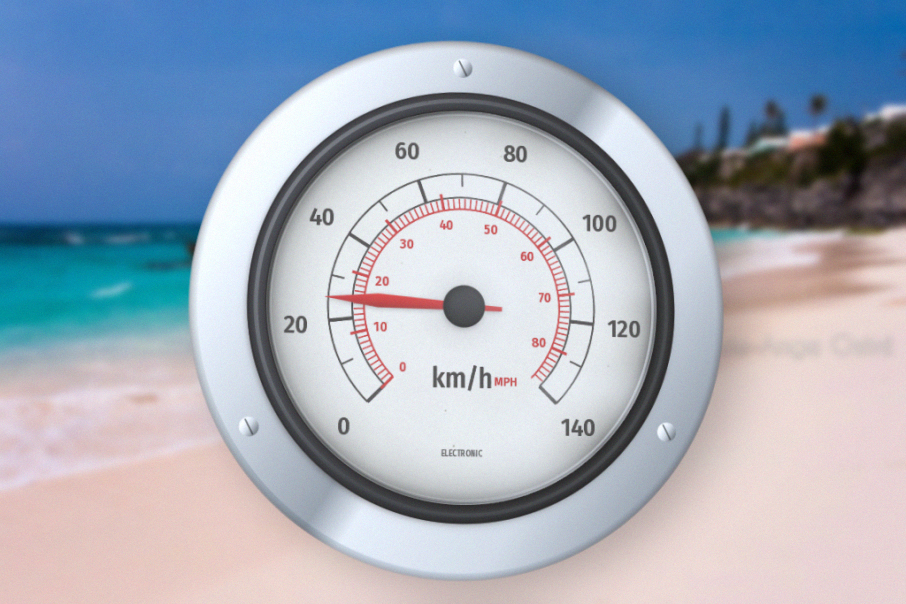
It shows value=25 unit=km/h
